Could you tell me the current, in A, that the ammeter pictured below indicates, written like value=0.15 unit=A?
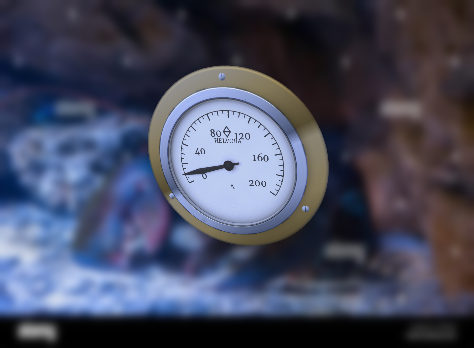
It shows value=10 unit=A
